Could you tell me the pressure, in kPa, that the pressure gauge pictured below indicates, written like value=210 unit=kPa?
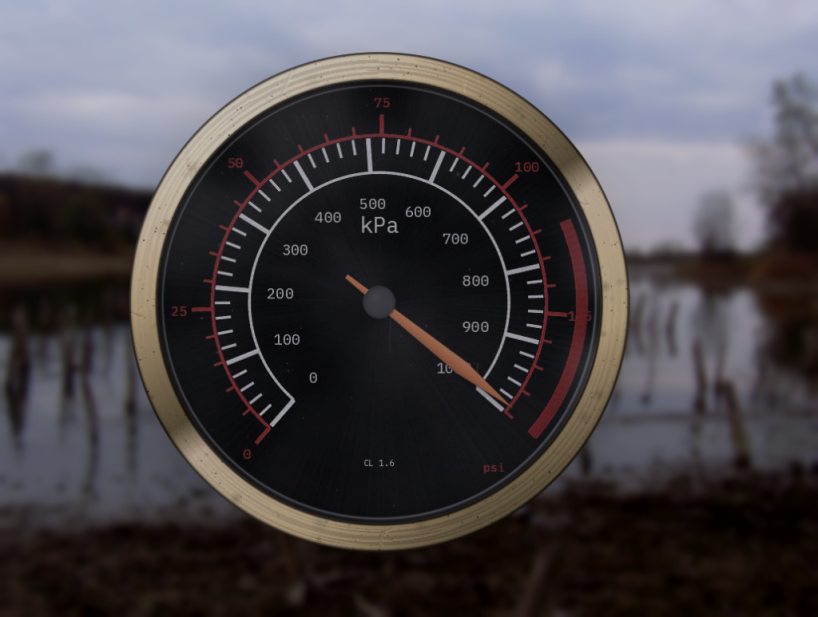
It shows value=990 unit=kPa
